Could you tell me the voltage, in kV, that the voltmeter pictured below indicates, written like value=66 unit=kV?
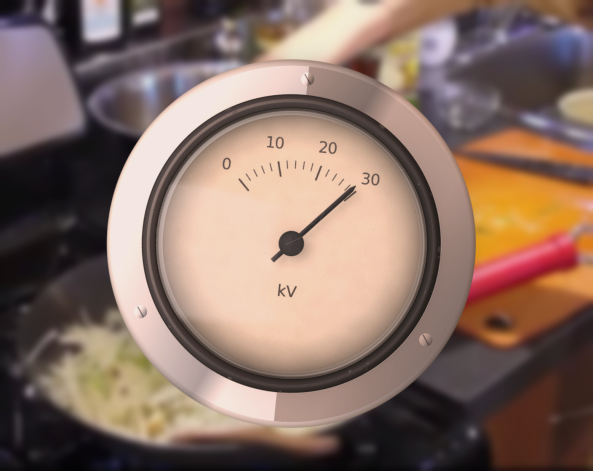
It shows value=29 unit=kV
